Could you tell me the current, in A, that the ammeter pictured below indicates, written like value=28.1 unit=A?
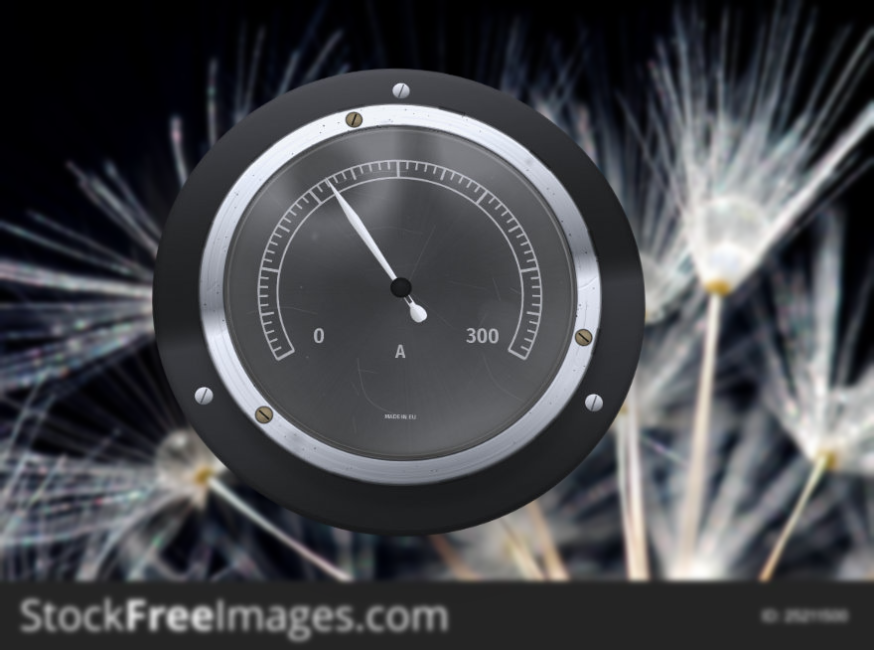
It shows value=110 unit=A
